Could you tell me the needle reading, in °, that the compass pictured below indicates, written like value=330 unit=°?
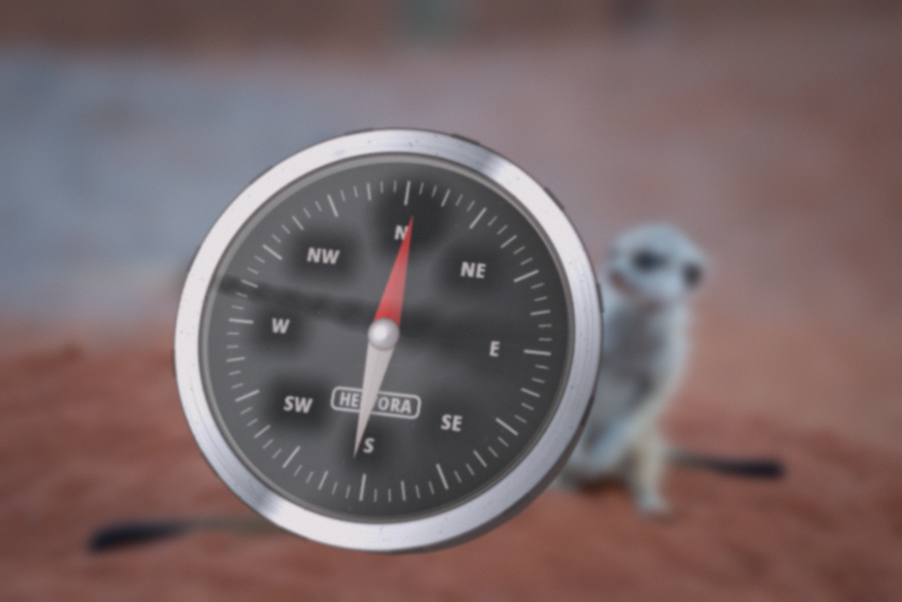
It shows value=5 unit=°
